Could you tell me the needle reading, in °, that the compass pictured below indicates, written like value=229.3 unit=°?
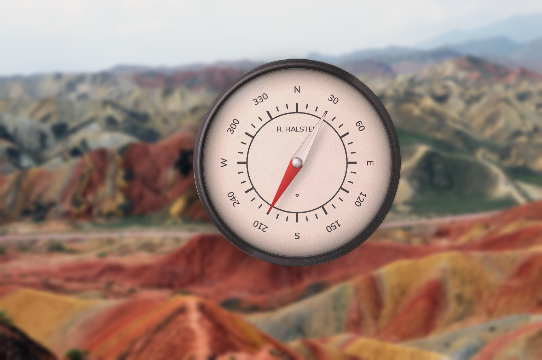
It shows value=210 unit=°
